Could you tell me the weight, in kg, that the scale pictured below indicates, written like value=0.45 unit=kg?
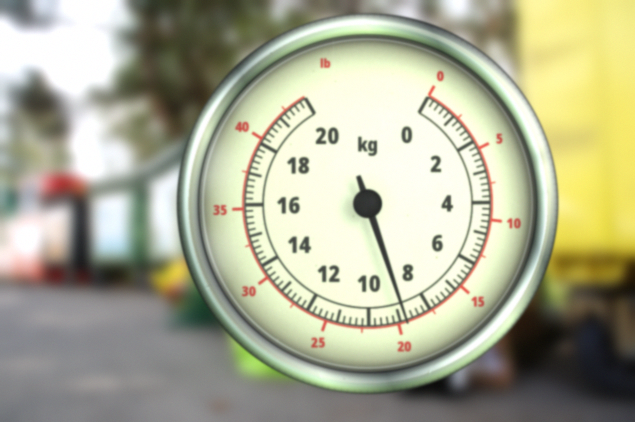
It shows value=8.8 unit=kg
